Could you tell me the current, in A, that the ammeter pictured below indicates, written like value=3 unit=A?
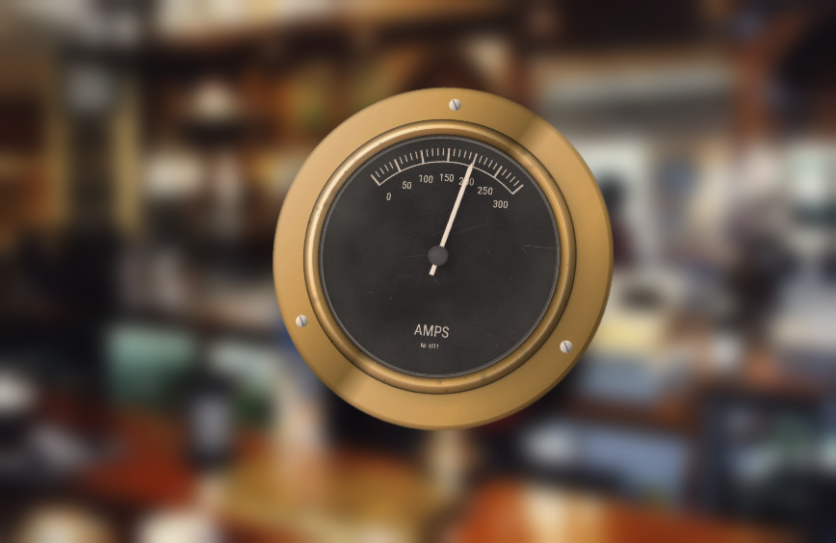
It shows value=200 unit=A
